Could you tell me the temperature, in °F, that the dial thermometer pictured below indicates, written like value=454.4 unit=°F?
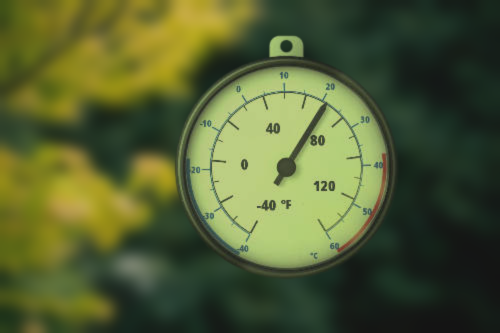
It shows value=70 unit=°F
